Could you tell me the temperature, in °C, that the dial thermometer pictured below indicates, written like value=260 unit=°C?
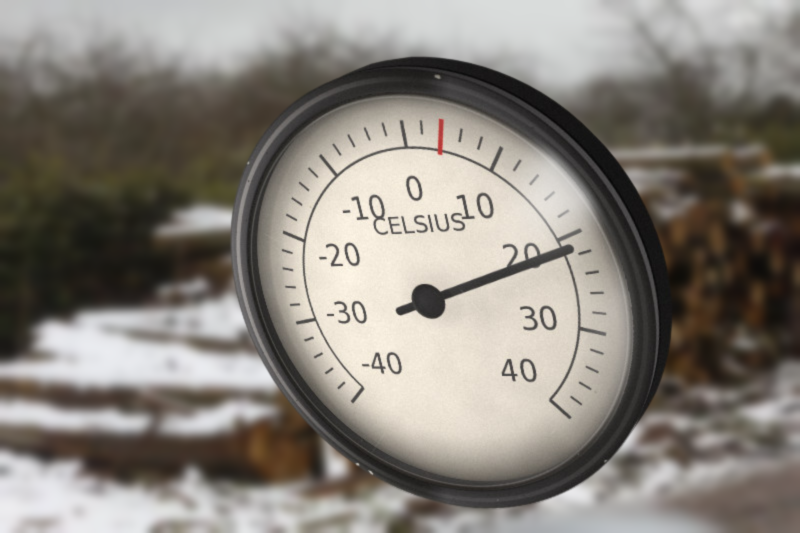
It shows value=21 unit=°C
